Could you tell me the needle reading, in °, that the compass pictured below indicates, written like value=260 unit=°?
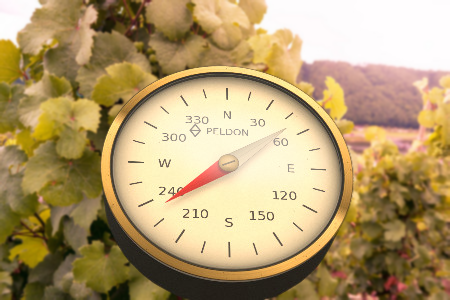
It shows value=232.5 unit=°
